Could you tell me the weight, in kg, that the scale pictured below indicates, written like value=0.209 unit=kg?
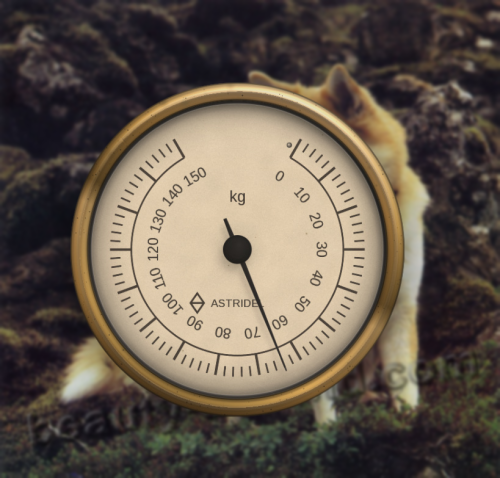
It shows value=64 unit=kg
